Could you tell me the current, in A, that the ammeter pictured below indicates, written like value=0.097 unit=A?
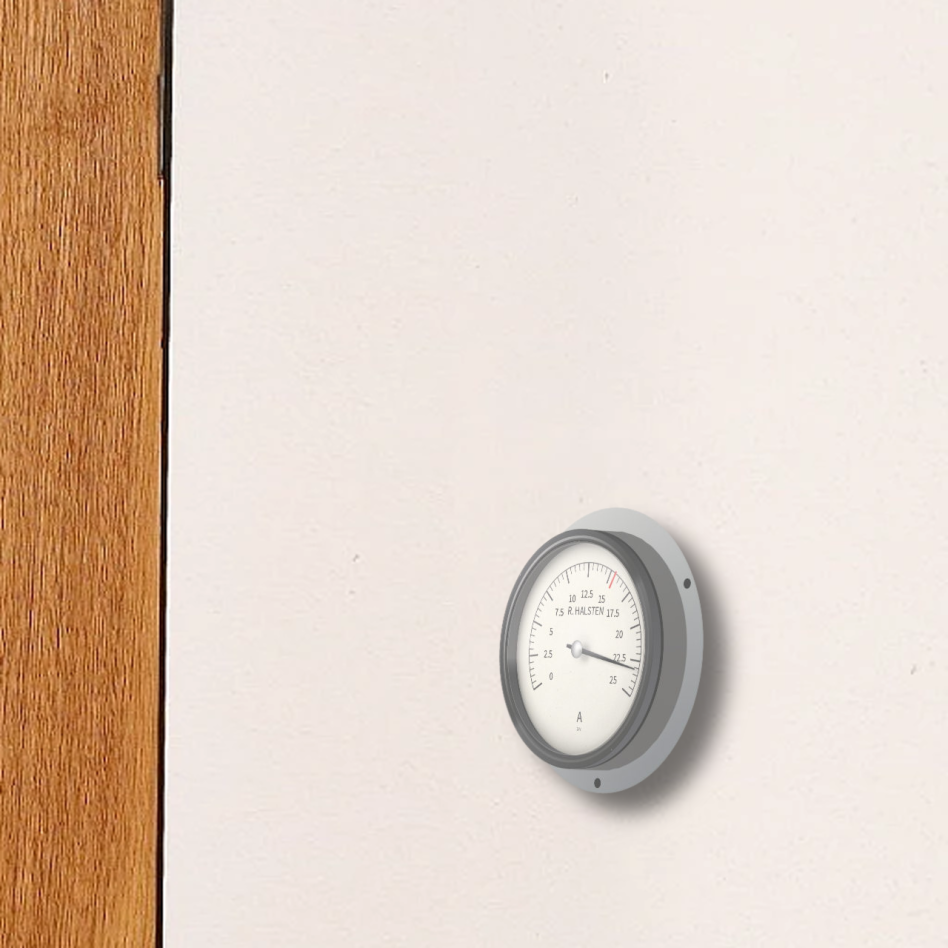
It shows value=23 unit=A
